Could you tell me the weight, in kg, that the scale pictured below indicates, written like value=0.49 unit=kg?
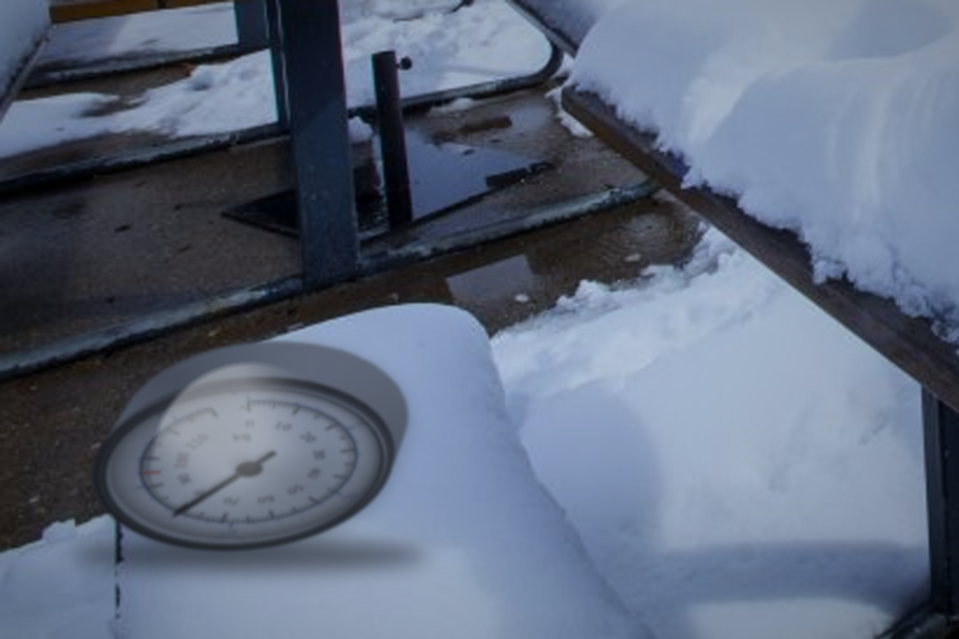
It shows value=80 unit=kg
